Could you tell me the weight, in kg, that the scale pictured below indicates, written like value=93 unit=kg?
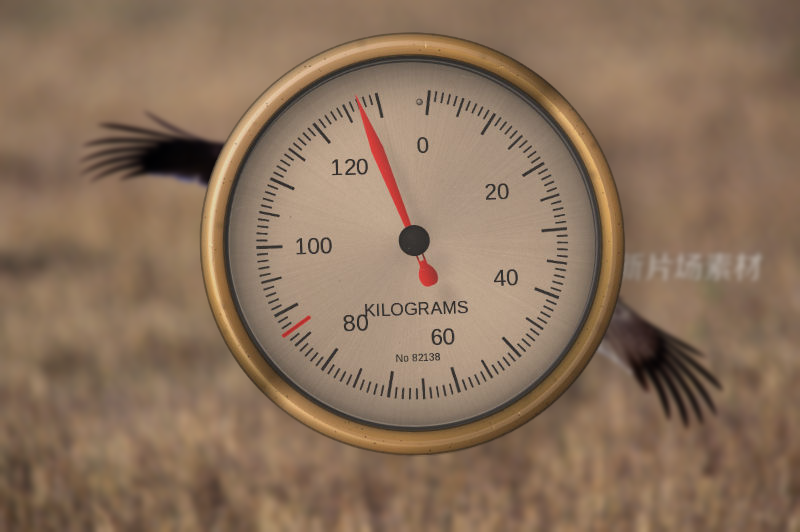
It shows value=127 unit=kg
